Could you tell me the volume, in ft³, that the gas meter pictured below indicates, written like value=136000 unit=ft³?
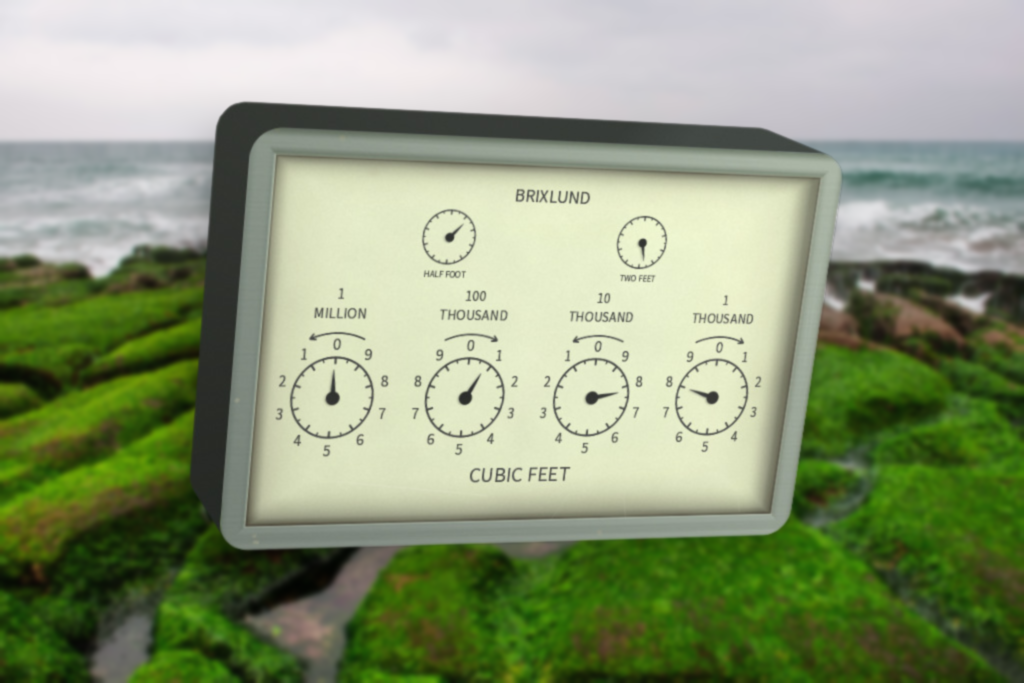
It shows value=7800 unit=ft³
